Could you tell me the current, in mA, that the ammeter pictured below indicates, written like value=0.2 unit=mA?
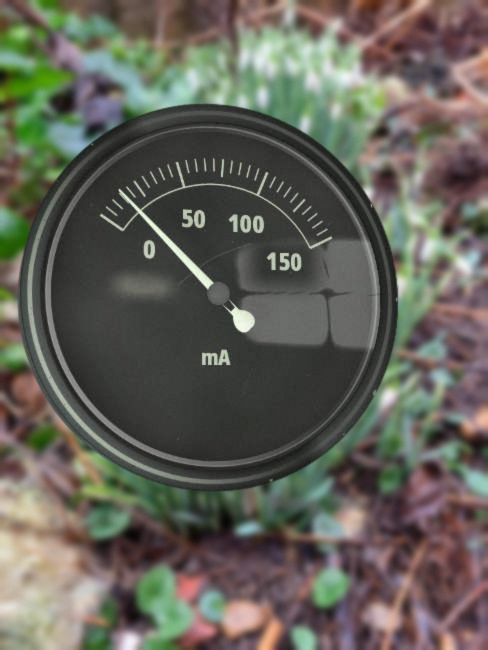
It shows value=15 unit=mA
